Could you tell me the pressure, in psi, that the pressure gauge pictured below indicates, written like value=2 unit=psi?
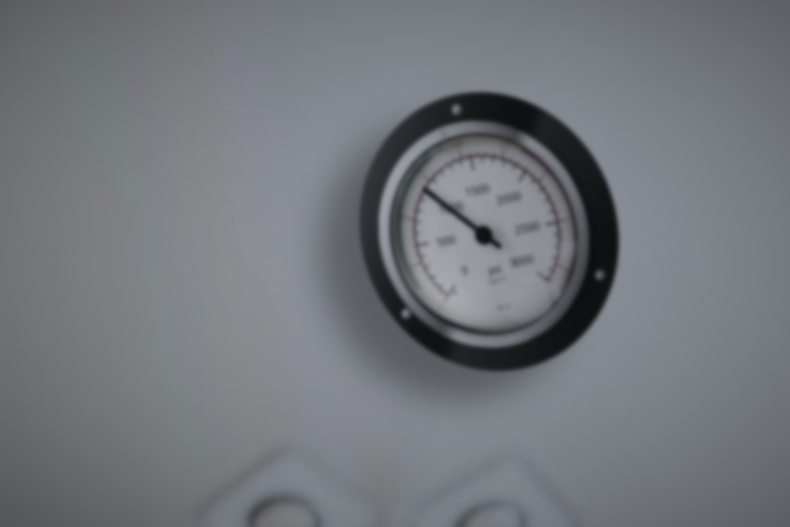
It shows value=1000 unit=psi
